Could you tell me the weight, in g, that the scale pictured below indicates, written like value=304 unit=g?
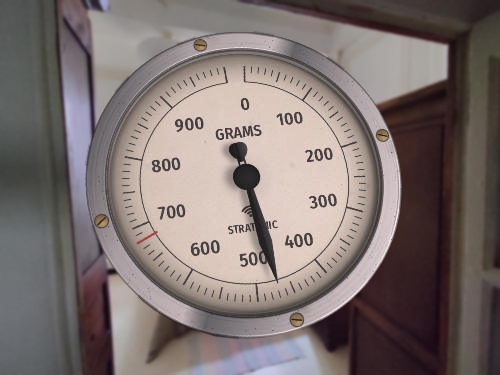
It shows value=470 unit=g
